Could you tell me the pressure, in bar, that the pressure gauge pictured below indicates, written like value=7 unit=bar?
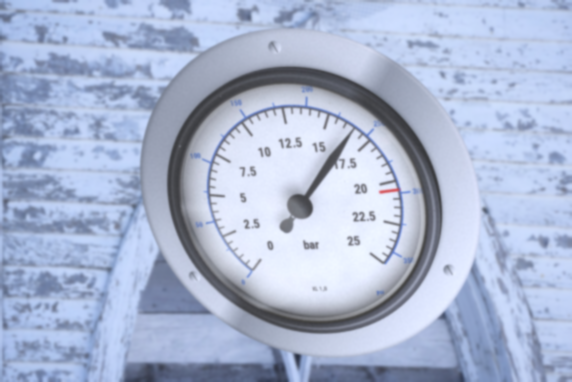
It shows value=16.5 unit=bar
